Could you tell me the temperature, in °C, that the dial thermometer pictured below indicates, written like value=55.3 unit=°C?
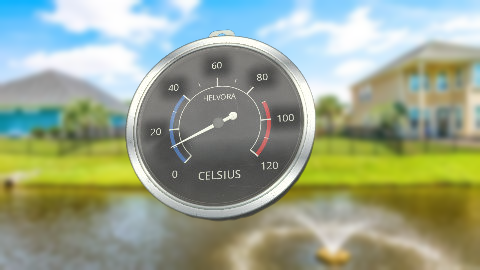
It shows value=10 unit=°C
